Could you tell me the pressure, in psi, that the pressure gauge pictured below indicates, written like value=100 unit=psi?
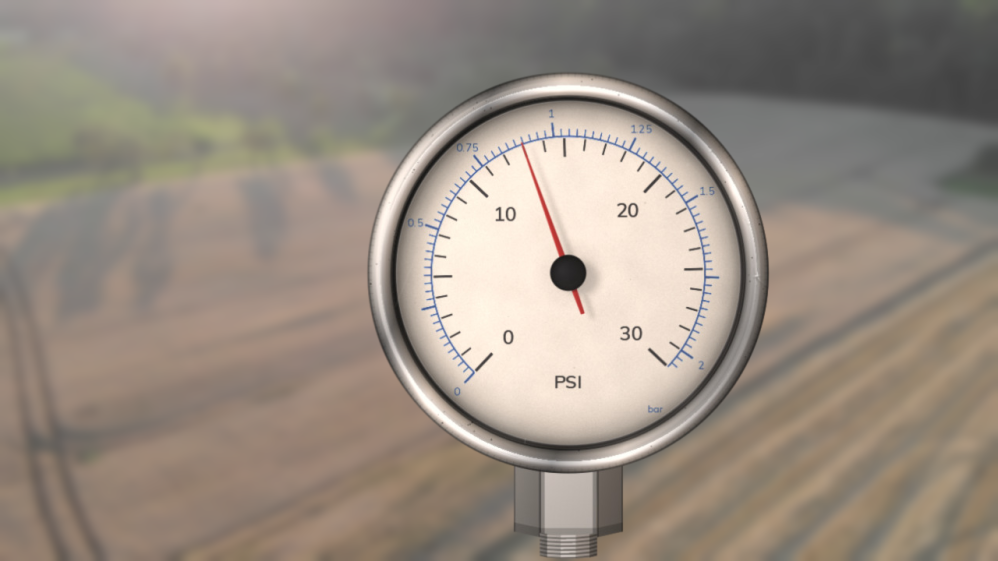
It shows value=13 unit=psi
